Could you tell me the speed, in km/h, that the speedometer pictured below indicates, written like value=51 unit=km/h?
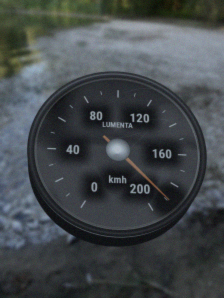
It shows value=190 unit=km/h
